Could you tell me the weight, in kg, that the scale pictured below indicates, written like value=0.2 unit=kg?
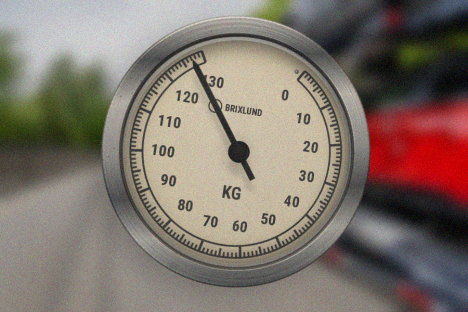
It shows value=127 unit=kg
